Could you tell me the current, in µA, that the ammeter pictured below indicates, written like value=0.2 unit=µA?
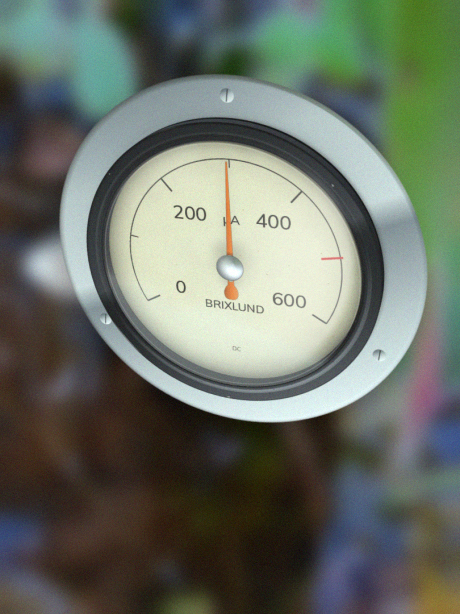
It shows value=300 unit=µA
